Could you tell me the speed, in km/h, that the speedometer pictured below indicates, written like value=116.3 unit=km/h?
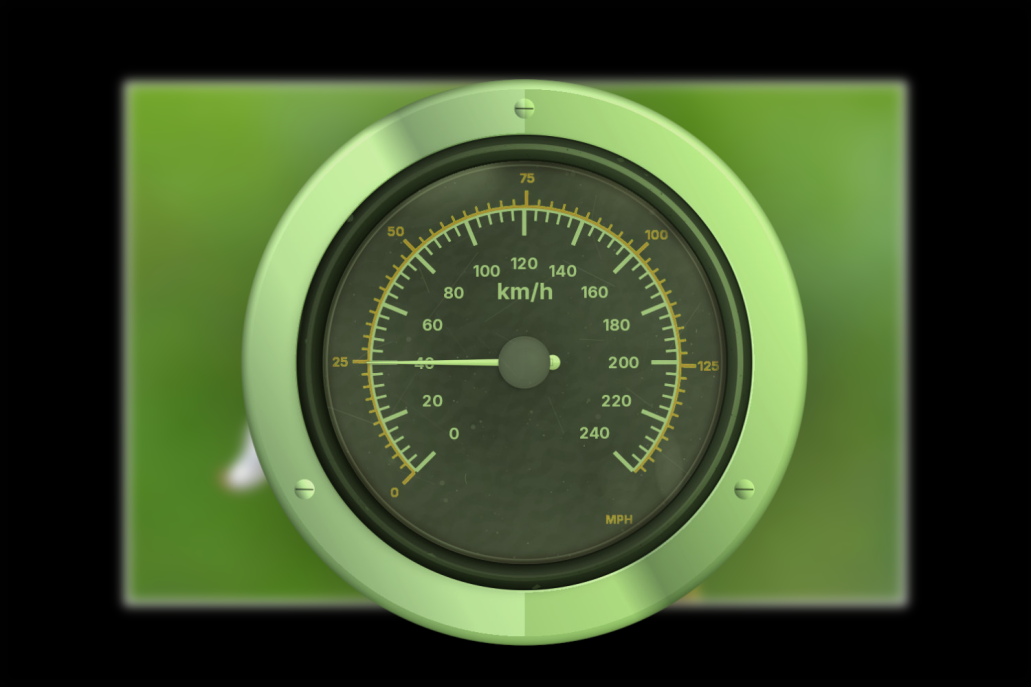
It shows value=40 unit=km/h
